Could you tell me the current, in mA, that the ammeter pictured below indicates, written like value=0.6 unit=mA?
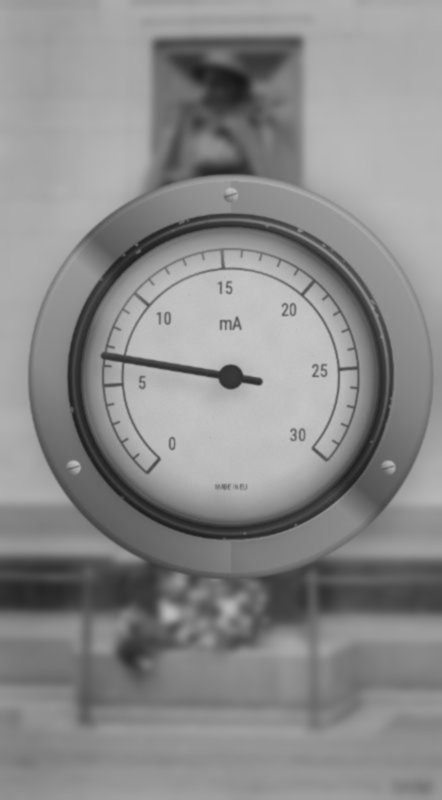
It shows value=6.5 unit=mA
